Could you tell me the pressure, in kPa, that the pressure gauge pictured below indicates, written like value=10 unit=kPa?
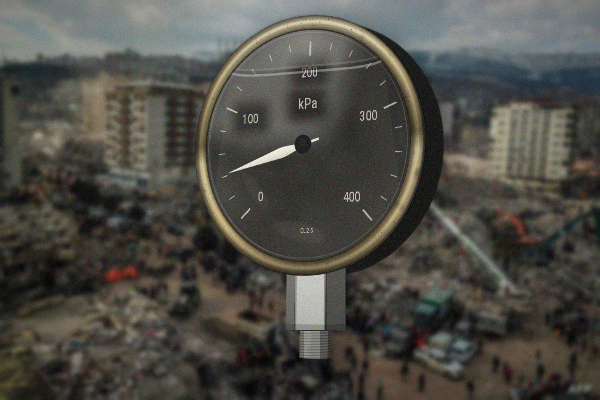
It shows value=40 unit=kPa
